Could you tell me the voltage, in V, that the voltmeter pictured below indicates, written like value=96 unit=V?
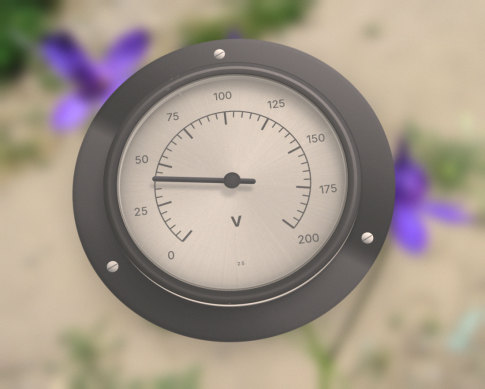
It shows value=40 unit=V
